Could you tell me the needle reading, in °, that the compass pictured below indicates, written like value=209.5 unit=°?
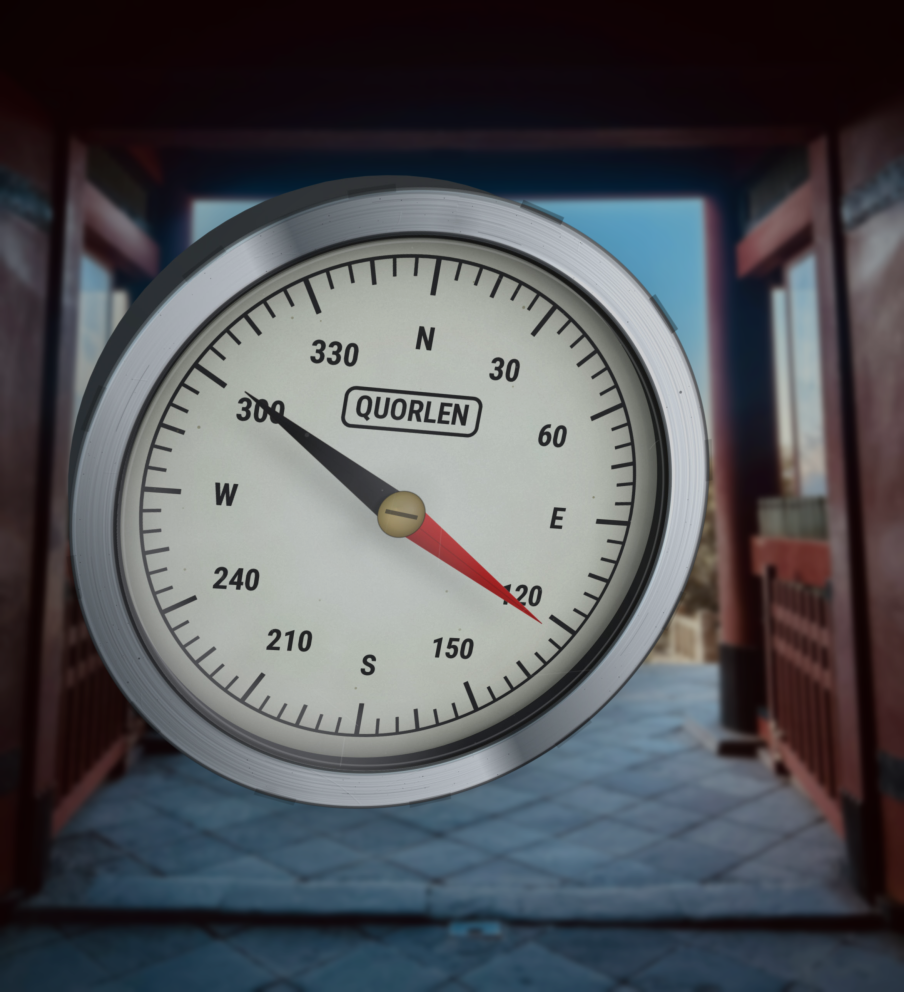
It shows value=122.5 unit=°
